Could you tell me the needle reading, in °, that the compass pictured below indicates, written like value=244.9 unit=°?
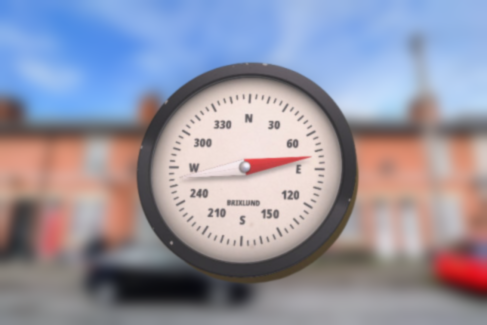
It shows value=80 unit=°
